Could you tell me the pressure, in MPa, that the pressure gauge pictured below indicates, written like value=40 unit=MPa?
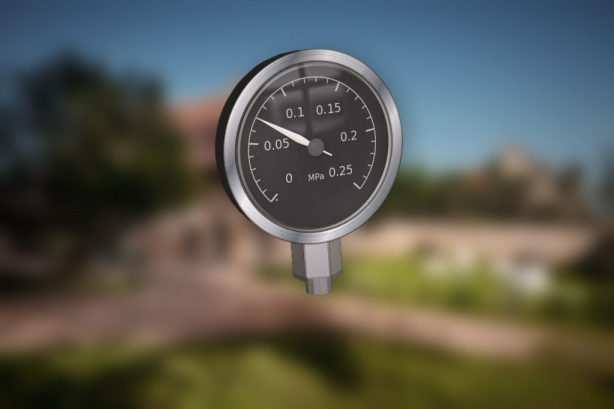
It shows value=0.07 unit=MPa
